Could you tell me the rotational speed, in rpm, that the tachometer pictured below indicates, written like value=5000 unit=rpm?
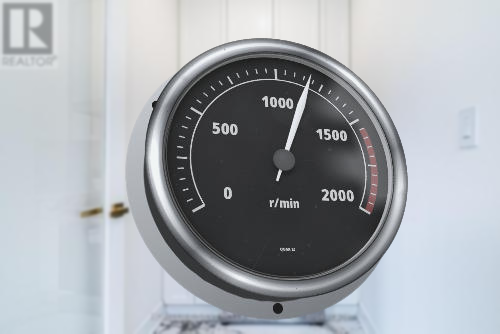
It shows value=1175 unit=rpm
